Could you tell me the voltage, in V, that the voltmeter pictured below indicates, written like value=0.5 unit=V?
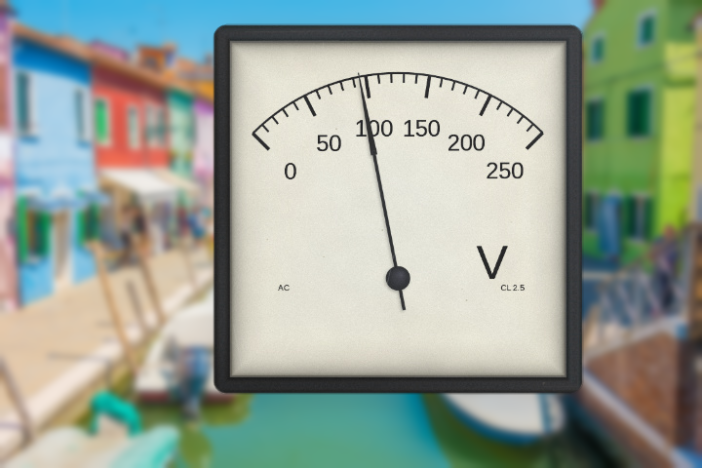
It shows value=95 unit=V
